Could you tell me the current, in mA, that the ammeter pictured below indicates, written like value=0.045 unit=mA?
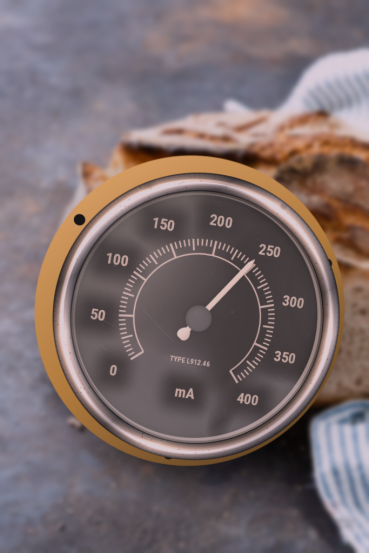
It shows value=245 unit=mA
